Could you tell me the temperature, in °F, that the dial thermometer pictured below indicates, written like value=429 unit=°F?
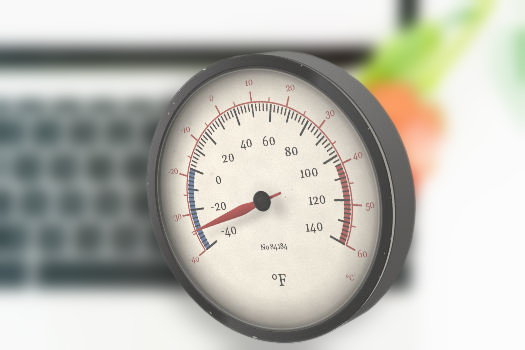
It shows value=-30 unit=°F
